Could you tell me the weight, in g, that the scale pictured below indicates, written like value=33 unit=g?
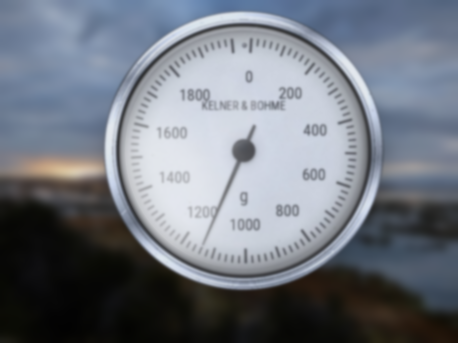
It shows value=1140 unit=g
